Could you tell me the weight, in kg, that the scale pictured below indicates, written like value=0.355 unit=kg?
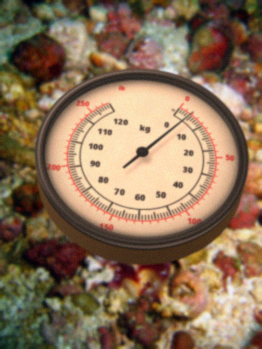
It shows value=5 unit=kg
